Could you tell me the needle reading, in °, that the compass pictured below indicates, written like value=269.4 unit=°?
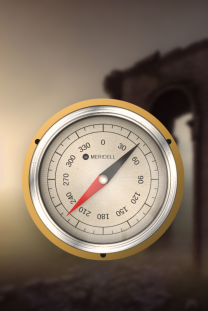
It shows value=225 unit=°
